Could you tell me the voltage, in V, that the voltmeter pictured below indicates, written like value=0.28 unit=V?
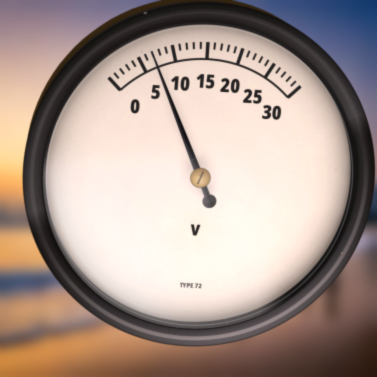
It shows value=7 unit=V
